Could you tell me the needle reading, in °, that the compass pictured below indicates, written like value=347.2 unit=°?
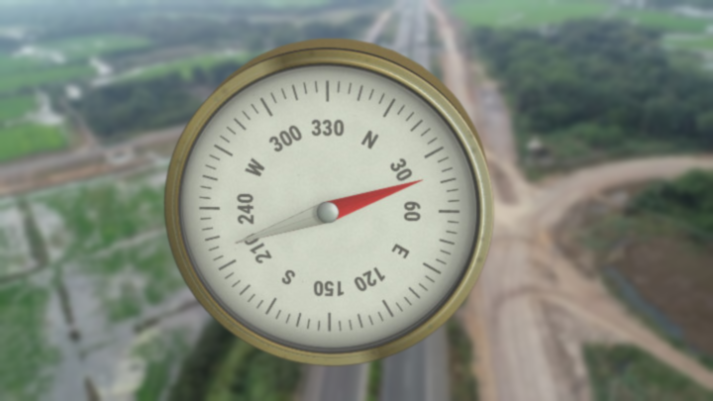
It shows value=40 unit=°
